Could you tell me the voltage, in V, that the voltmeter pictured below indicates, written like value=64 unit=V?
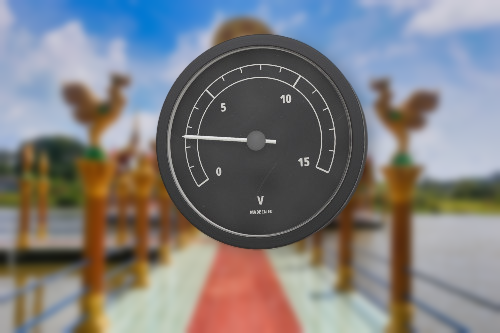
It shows value=2.5 unit=V
